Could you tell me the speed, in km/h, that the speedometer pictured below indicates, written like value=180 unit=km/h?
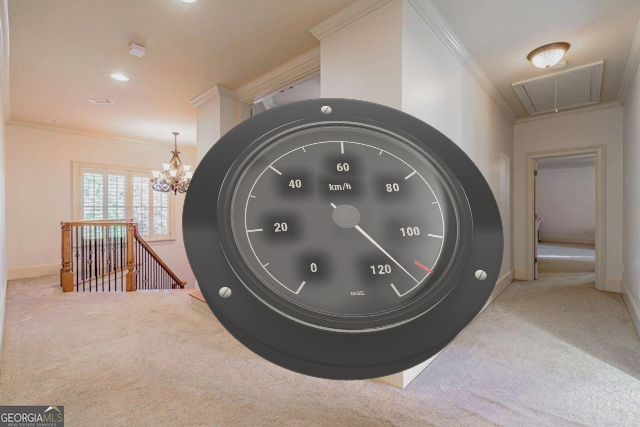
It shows value=115 unit=km/h
